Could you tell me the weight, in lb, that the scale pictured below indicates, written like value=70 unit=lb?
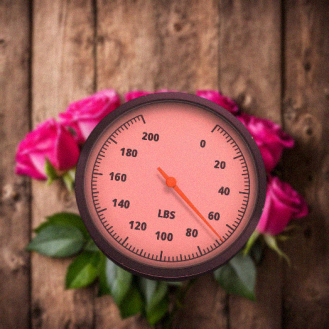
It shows value=68 unit=lb
